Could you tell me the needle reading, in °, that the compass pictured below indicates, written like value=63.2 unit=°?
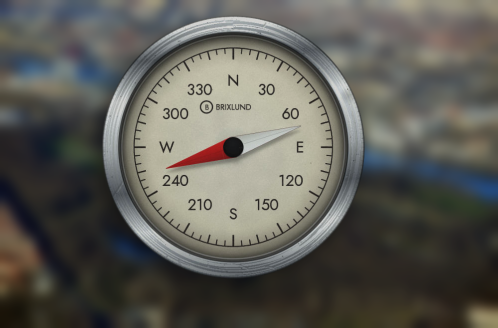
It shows value=252.5 unit=°
